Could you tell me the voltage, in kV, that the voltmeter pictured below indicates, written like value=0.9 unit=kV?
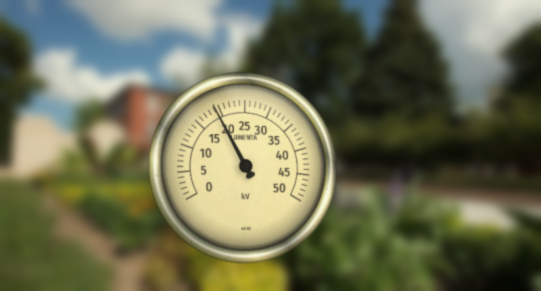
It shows value=19 unit=kV
